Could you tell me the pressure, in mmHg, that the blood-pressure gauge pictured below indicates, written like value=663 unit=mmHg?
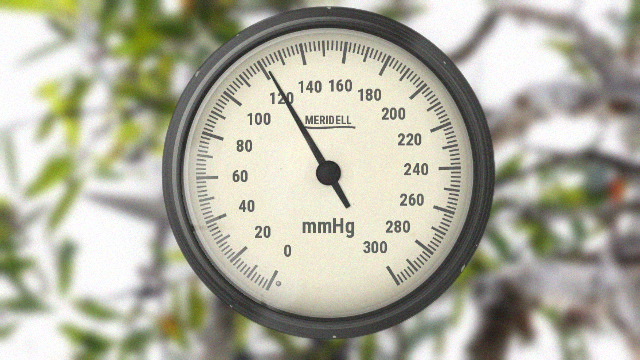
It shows value=122 unit=mmHg
